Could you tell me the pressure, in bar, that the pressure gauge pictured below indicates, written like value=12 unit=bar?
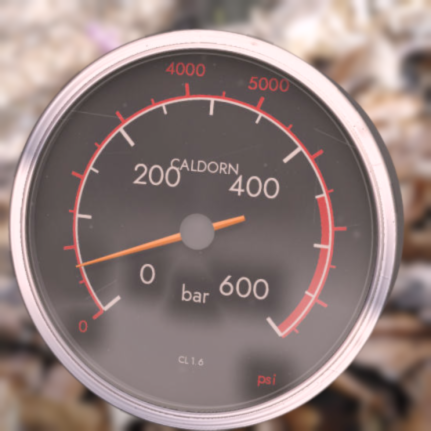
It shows value=50 unit=bar
